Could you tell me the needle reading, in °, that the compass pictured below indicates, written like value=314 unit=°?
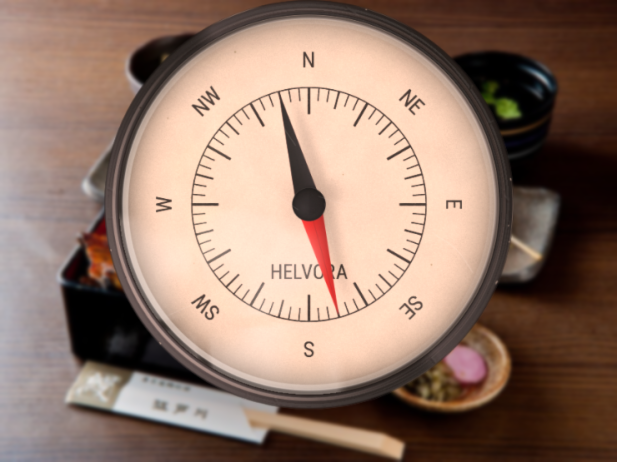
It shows value=165 unit=°
